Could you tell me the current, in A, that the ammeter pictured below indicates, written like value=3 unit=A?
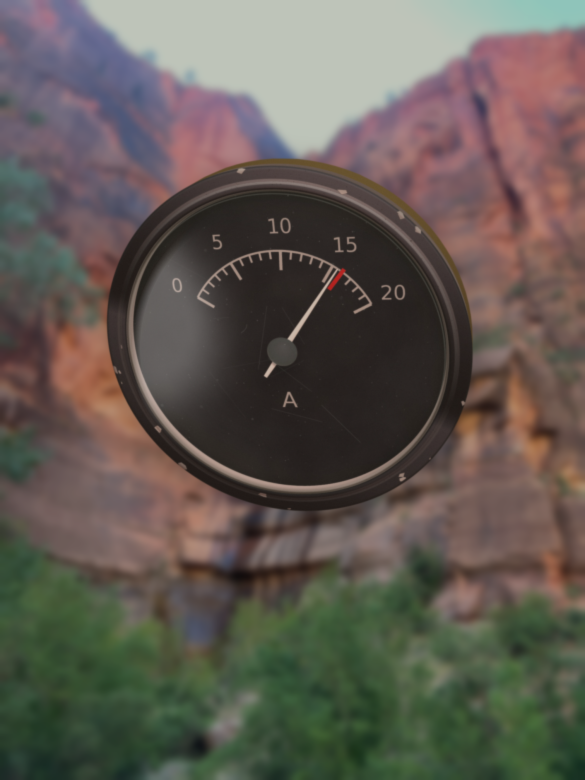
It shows value=15.5 unit=A
